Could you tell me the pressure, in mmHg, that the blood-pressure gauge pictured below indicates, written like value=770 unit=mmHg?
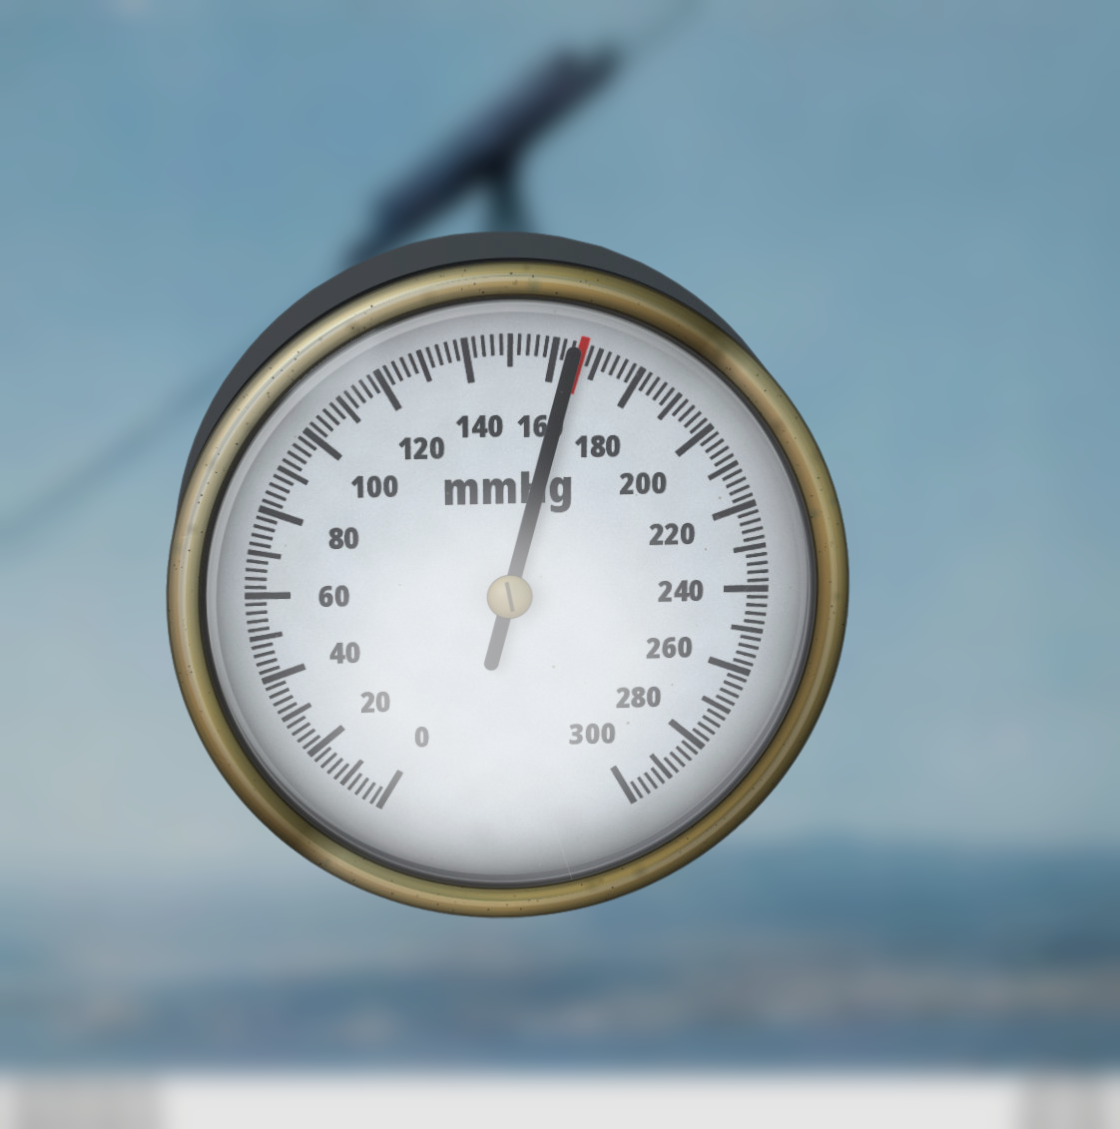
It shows value=164 unit=mmHg
